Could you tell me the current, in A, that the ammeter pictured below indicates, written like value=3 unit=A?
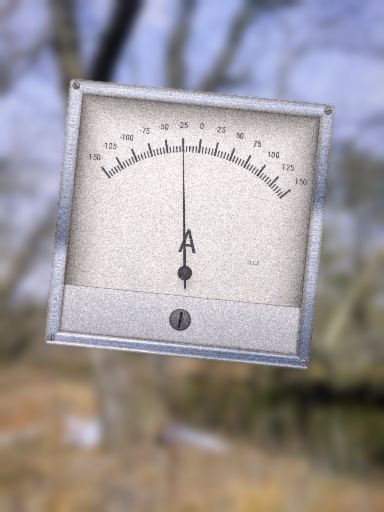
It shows value=-25 unit=A
